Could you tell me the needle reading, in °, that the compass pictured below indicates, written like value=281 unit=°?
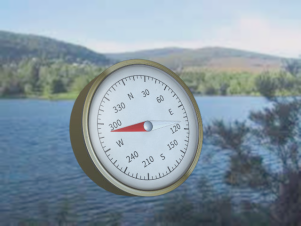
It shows value=290 unit=°
